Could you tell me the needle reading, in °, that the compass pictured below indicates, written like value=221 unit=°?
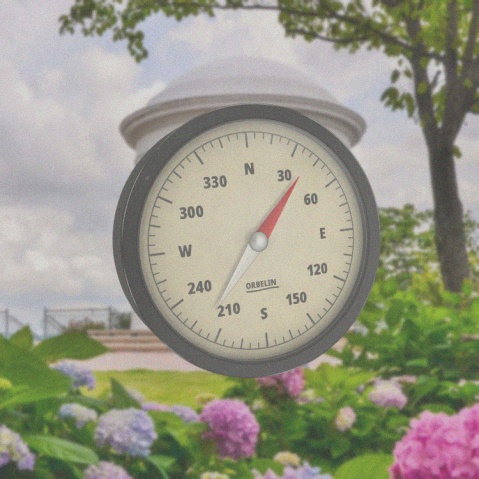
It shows value=40 unit=°
